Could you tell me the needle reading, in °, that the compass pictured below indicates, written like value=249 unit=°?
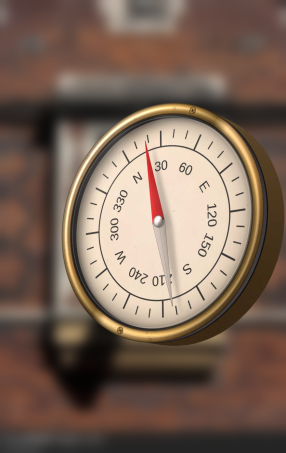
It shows value=20 unit=°
